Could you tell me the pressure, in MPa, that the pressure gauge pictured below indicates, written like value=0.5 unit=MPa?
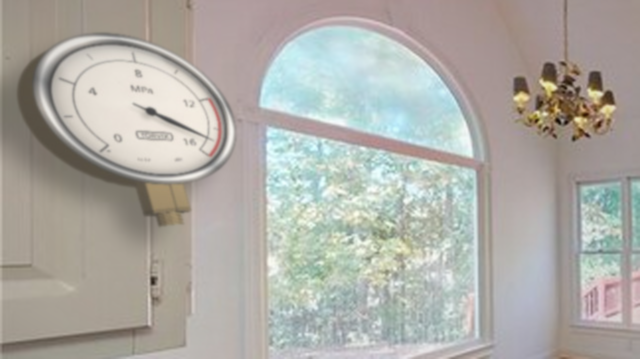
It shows value=15 unit=MPa
